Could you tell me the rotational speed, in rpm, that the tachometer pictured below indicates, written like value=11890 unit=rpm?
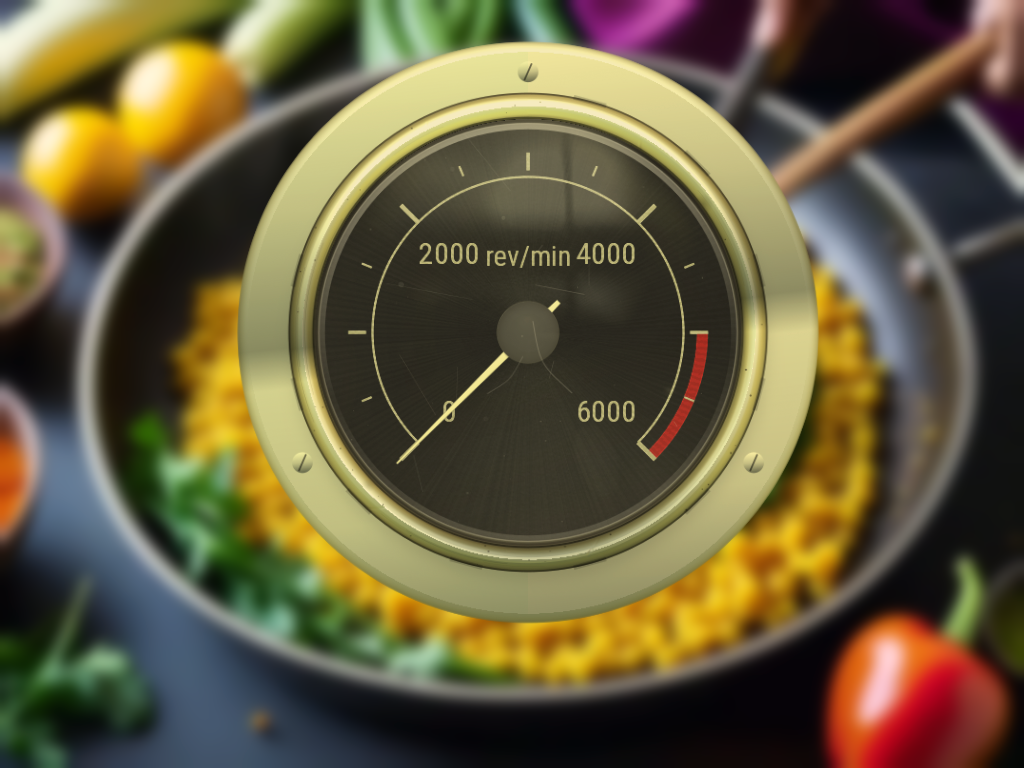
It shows value=0 unit=rpm
